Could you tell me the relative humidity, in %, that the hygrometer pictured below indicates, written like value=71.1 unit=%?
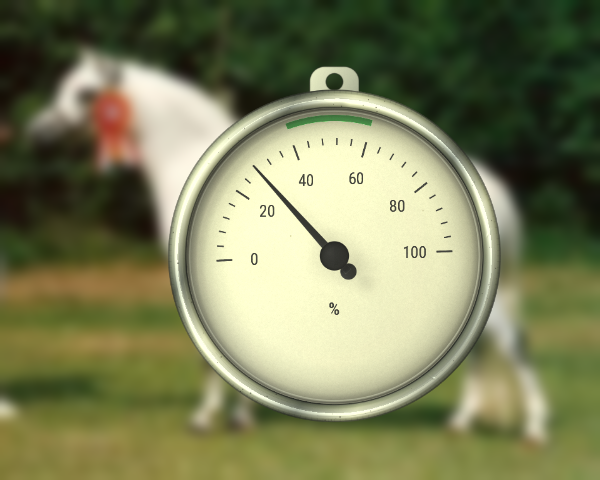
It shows value=28 unit=%
